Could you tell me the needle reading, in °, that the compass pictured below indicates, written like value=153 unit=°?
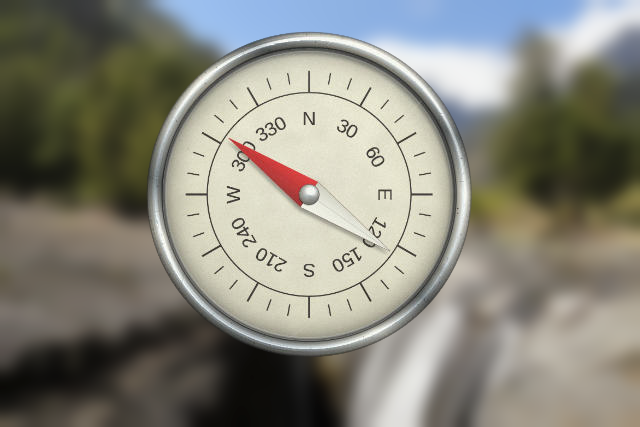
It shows value=305 unit=°
